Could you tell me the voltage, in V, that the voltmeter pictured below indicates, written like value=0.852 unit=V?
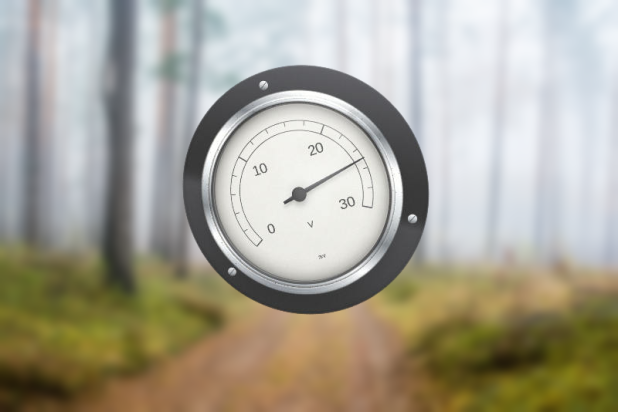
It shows value=25 unit=V
